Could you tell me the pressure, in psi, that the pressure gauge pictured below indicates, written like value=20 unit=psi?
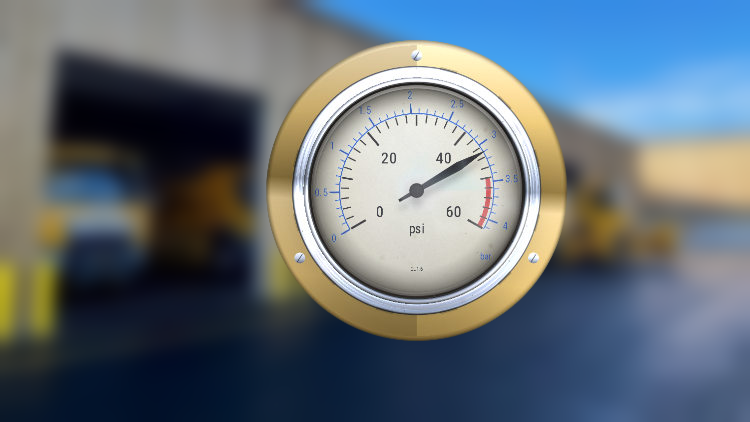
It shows value=45 unit=psi
